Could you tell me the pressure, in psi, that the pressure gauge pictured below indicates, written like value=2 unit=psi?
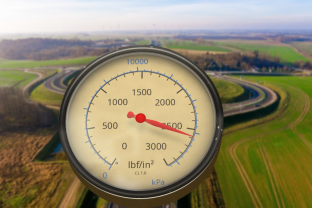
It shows value=2600 unit=psi
